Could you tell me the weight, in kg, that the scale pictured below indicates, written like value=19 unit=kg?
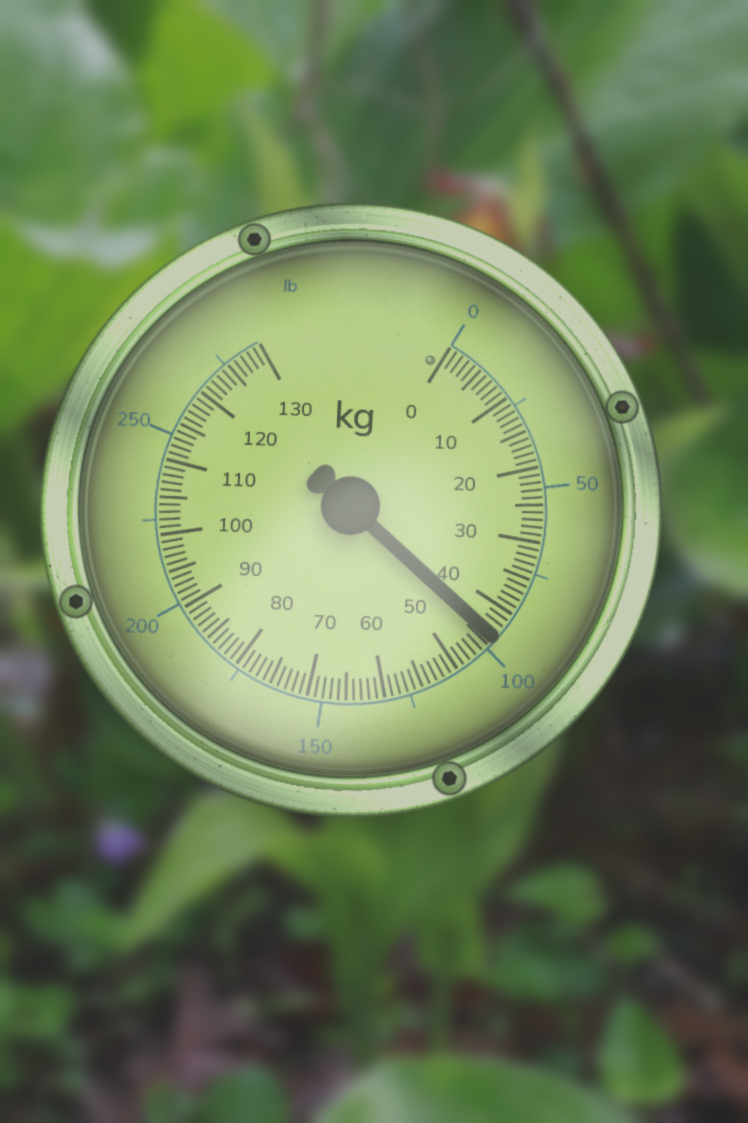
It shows value=44 unit=kg
